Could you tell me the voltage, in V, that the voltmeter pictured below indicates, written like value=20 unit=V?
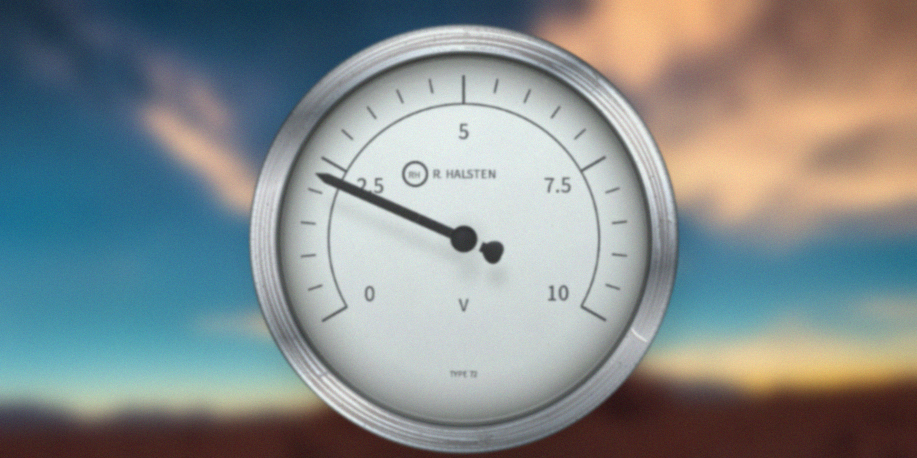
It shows value=2.25 unit=V
